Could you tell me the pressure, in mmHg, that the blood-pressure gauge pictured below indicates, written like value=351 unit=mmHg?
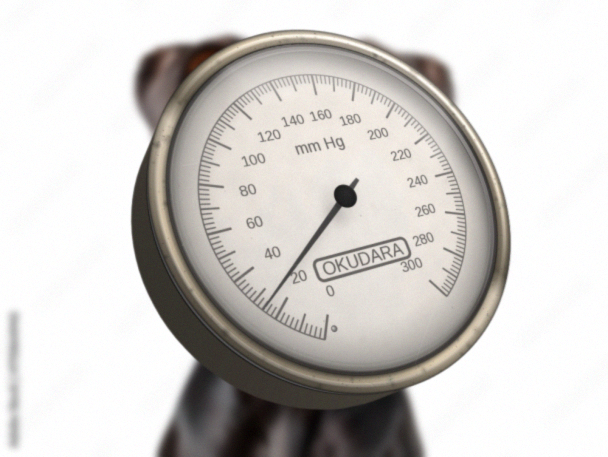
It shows value=26 unit=mmHg
